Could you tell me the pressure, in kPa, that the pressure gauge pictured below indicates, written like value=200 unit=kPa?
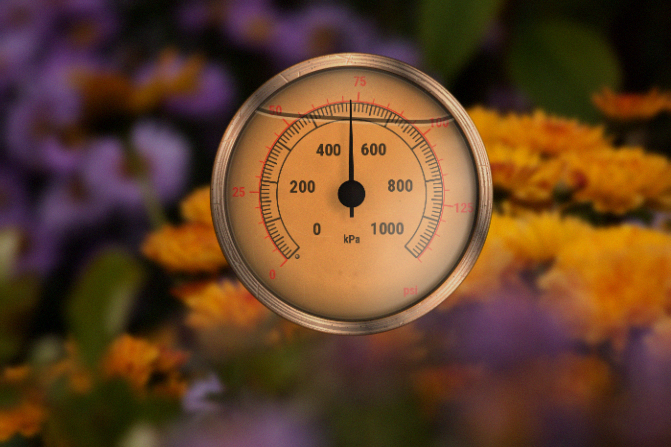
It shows value=500 unit=kPa
